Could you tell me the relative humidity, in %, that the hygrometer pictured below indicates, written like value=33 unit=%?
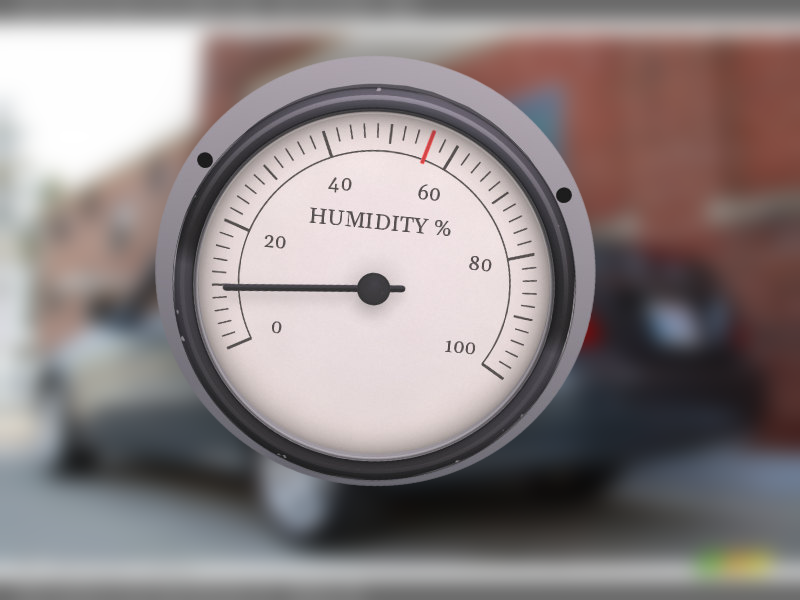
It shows value=10 unit=%
